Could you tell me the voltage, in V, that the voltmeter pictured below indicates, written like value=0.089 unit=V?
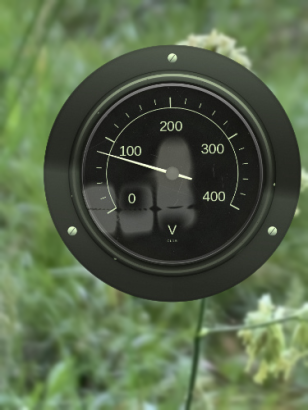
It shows value=80 unit=V
